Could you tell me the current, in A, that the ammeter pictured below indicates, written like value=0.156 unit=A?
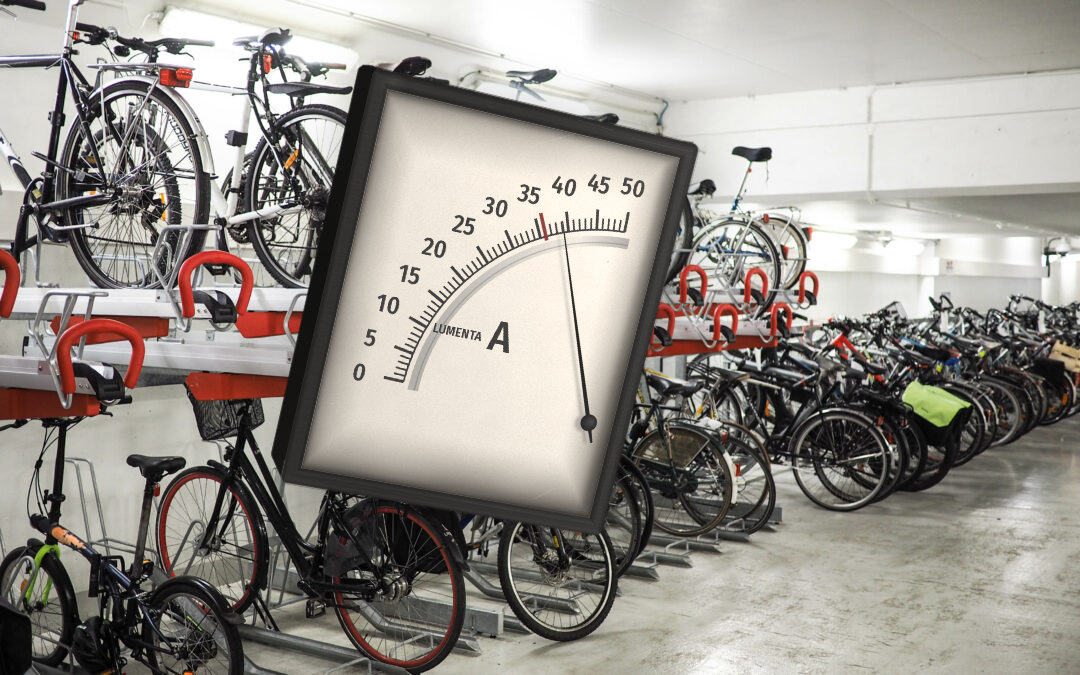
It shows value=39 unit=A
